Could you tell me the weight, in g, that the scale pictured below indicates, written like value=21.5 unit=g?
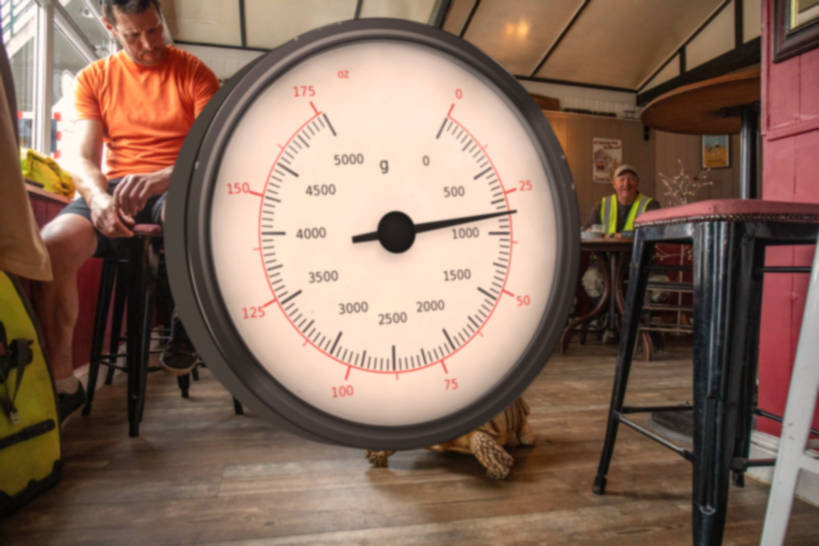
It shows value=850 unit=g
